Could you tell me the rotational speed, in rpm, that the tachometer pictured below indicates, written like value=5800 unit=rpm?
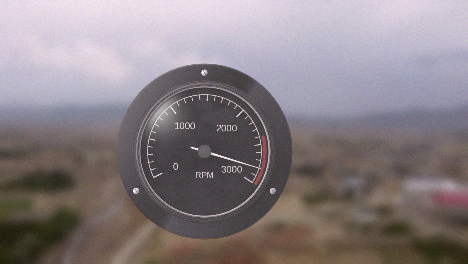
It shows value=2800 unit=rpm
